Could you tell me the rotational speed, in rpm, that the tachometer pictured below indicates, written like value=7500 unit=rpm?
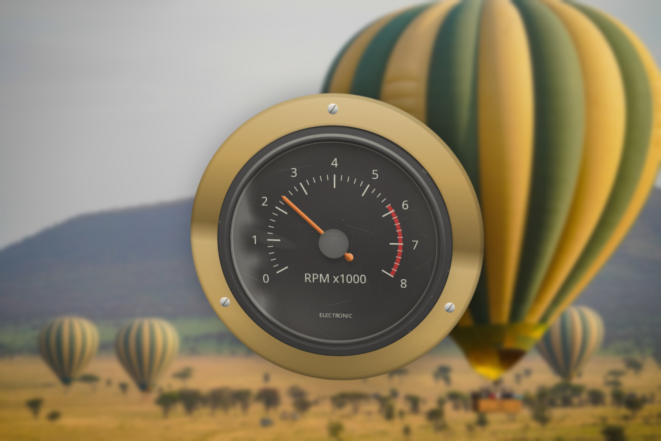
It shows value=2400 unit=rpm
